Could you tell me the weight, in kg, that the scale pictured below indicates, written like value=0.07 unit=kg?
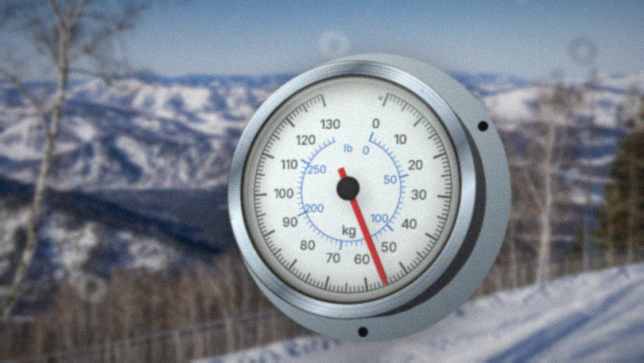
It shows value=55 unit=kg
